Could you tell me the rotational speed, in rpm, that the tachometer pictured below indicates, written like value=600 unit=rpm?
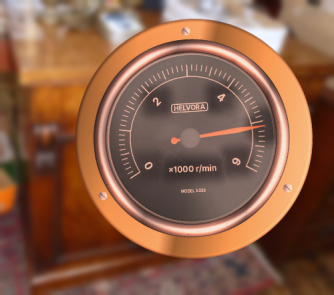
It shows value=5100 unit=rpm
